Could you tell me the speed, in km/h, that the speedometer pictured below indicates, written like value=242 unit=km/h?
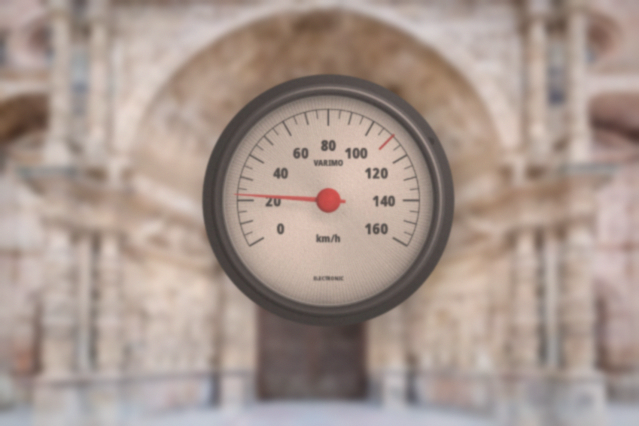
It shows value=22.5 unit=km/h
